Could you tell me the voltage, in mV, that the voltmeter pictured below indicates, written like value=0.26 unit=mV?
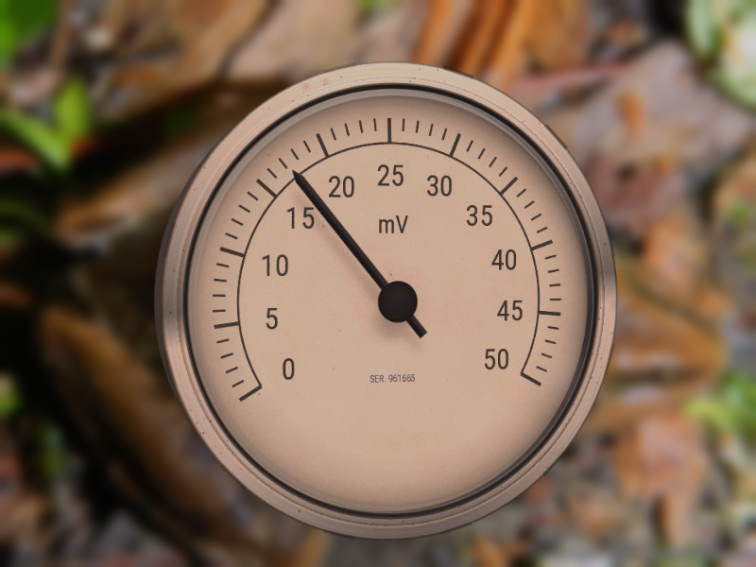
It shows value=17 unit=mV
